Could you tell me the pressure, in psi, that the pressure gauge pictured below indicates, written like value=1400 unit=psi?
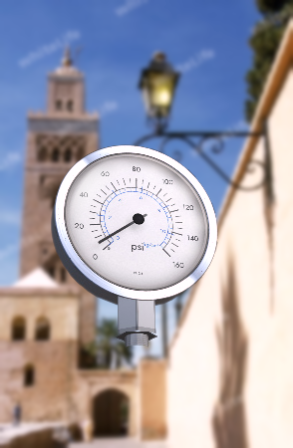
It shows value=5 unit=psi
